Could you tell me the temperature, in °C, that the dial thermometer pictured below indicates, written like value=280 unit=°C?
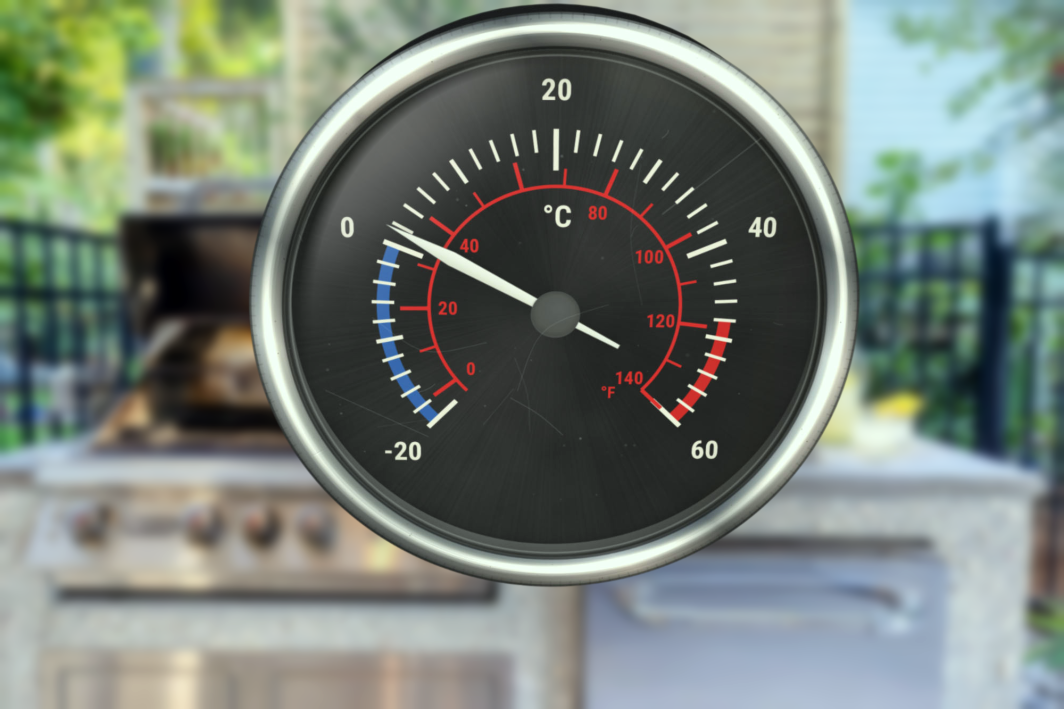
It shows value=2 unit=°C
